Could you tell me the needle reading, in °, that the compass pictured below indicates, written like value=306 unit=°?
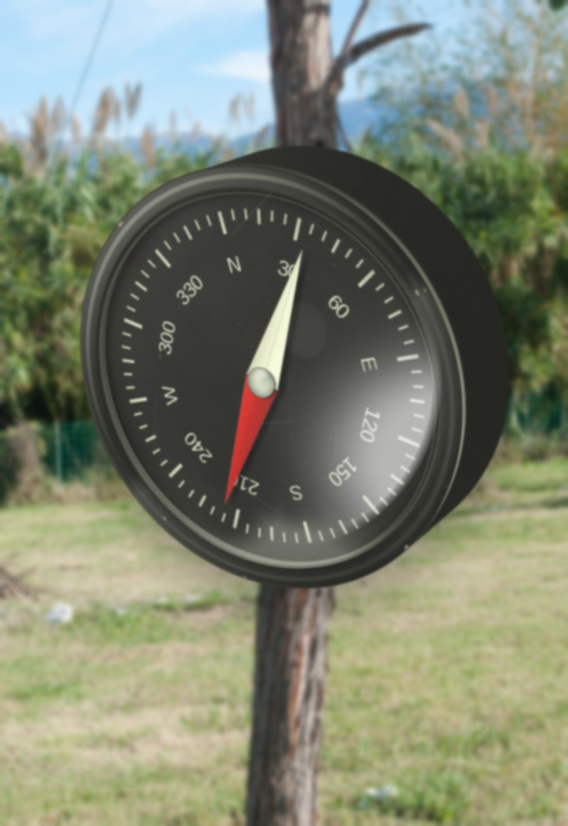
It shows value=215 unit=°
